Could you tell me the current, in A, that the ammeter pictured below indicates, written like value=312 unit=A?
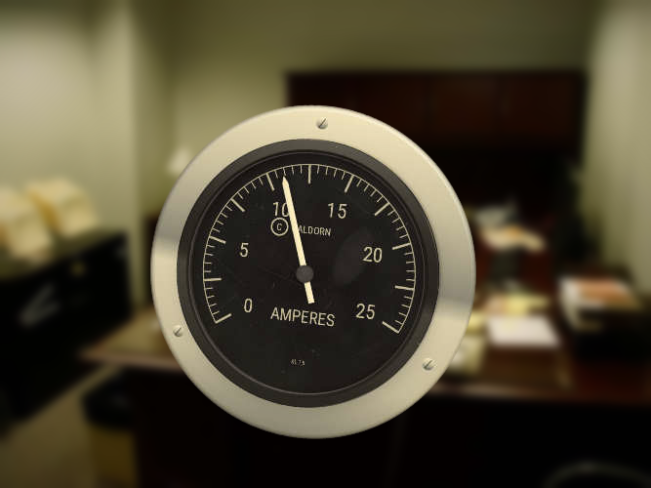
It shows value=11 unit=A
